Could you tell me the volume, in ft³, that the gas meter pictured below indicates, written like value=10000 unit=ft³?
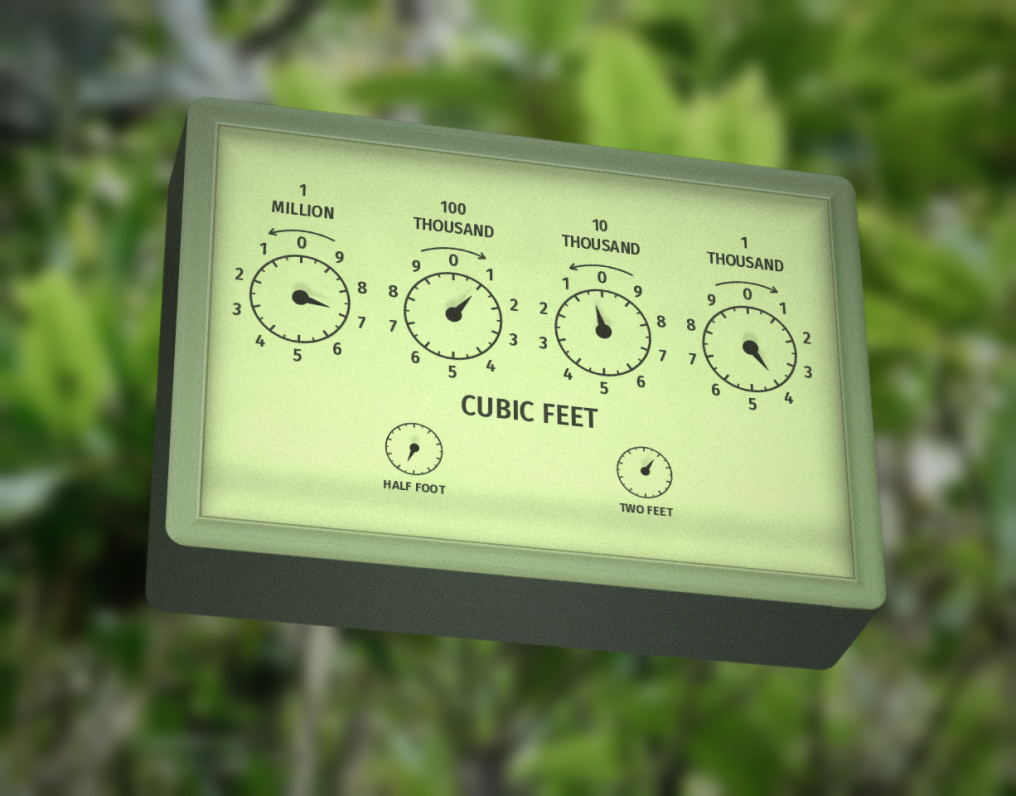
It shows value=710400 unit=ft³
